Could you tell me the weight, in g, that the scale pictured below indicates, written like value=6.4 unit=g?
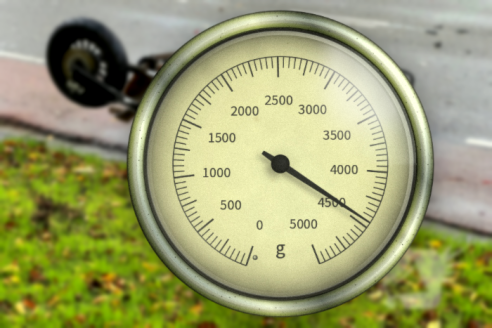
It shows value=4450 unit=g
